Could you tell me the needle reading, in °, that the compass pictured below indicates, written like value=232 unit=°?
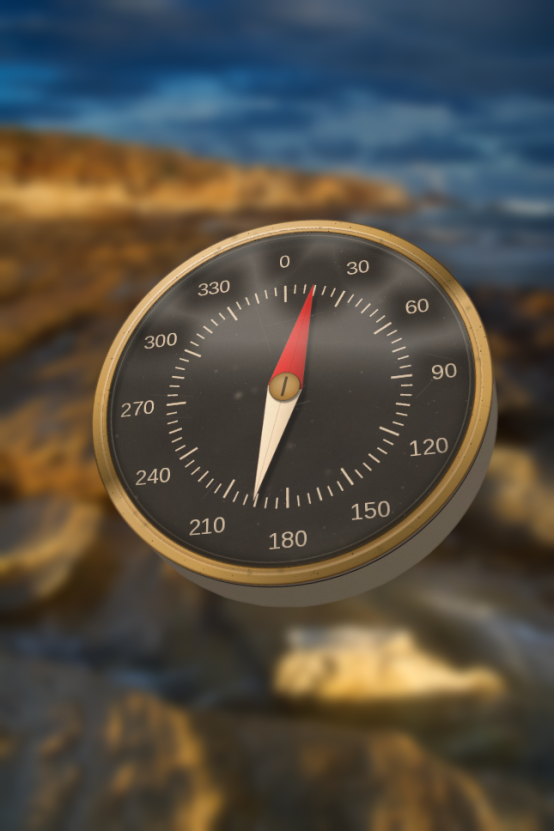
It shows value=15 unit=°
